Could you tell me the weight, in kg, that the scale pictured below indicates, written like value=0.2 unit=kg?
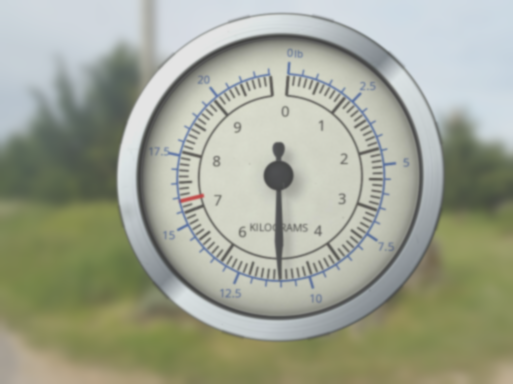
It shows value=5 unit=kg
